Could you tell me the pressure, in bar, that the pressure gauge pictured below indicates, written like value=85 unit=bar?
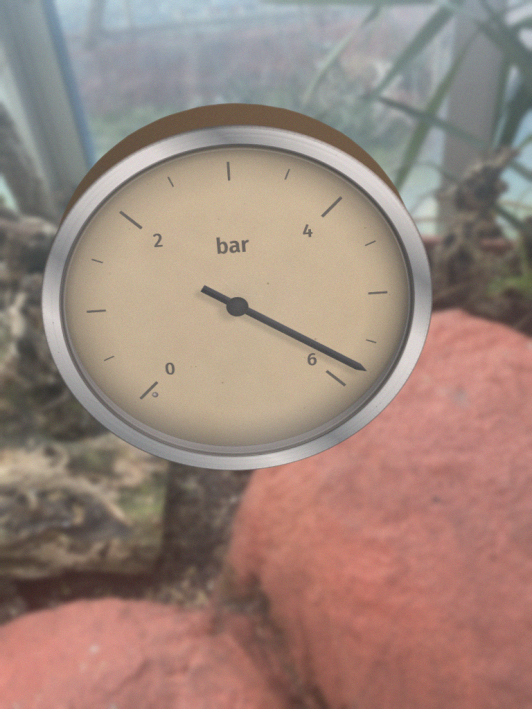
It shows value=5.75 unit=bar
